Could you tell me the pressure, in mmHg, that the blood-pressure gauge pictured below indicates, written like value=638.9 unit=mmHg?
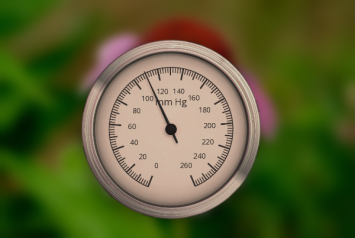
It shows value=110 unit=mmHg
